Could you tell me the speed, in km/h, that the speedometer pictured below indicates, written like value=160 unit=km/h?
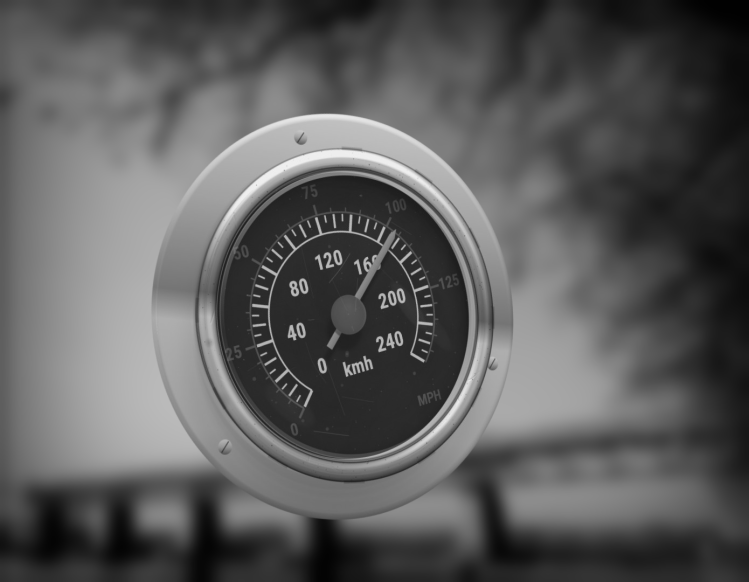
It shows value=165 unit=km/h
